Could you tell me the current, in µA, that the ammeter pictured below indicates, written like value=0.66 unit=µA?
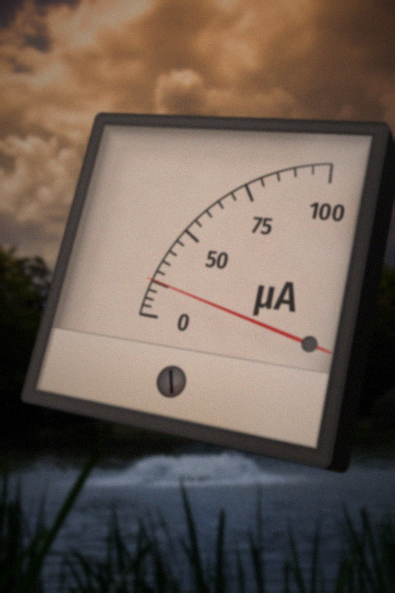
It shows value=25 unit=µA
